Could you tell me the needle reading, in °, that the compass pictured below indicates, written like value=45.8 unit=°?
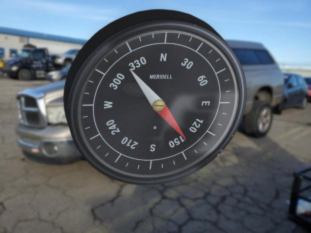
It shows value=140 unit=°
